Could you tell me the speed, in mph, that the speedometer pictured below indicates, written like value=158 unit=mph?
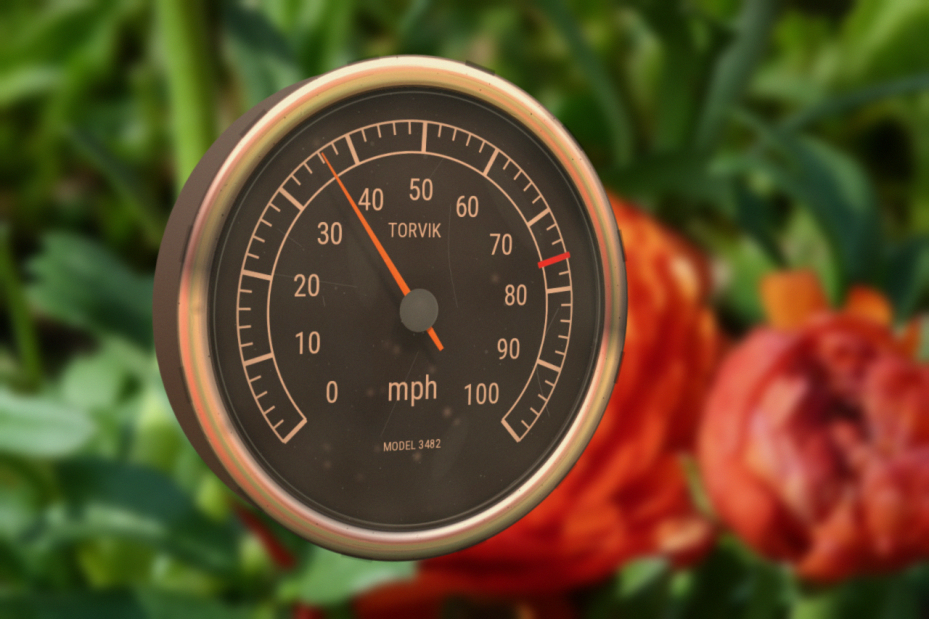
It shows value=36 unit=mph
